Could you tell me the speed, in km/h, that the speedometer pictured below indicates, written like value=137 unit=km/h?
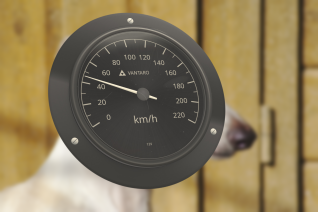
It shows value=45 unit=km/h
